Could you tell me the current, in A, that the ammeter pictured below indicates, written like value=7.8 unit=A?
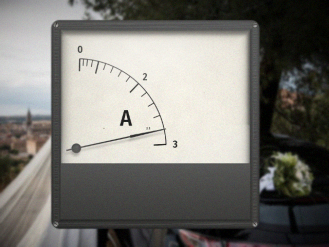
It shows value=2.8 unit=A
